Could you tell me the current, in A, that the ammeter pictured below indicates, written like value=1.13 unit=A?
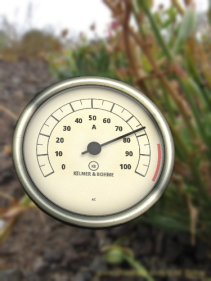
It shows value=77.5 unit=A
